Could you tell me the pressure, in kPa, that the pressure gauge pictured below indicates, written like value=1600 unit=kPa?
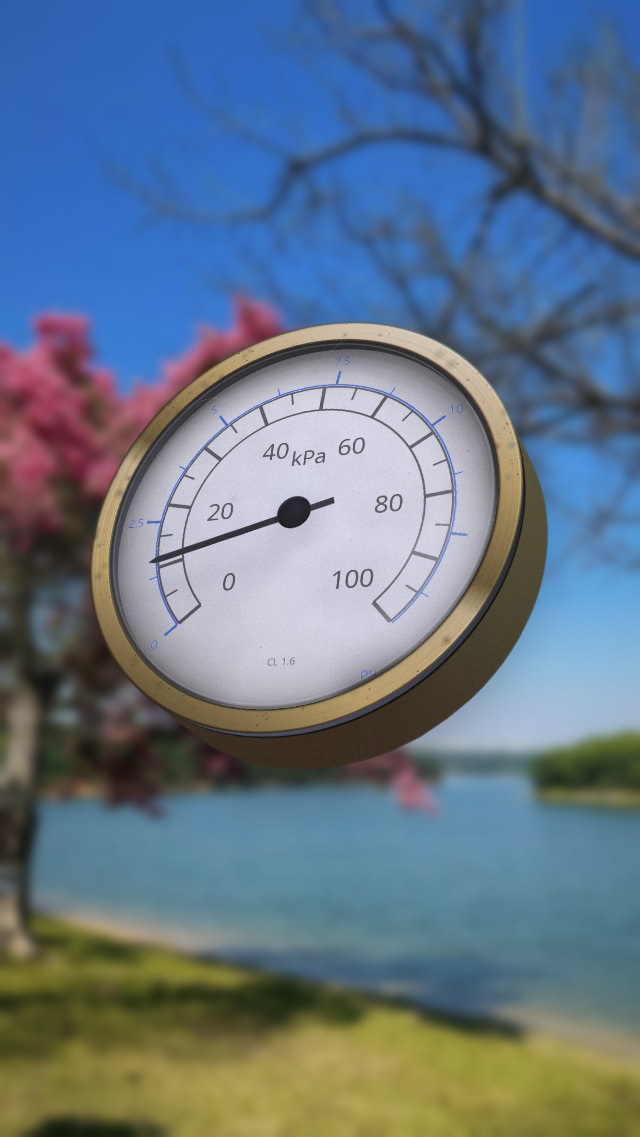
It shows value=10 unit=kPa
